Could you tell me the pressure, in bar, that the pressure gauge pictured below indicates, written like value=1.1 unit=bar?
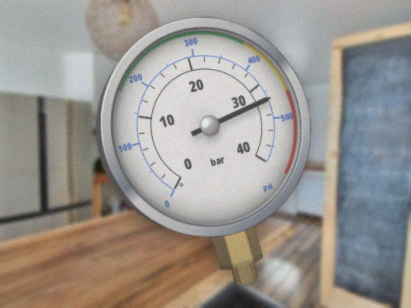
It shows value=32 unit=bar
